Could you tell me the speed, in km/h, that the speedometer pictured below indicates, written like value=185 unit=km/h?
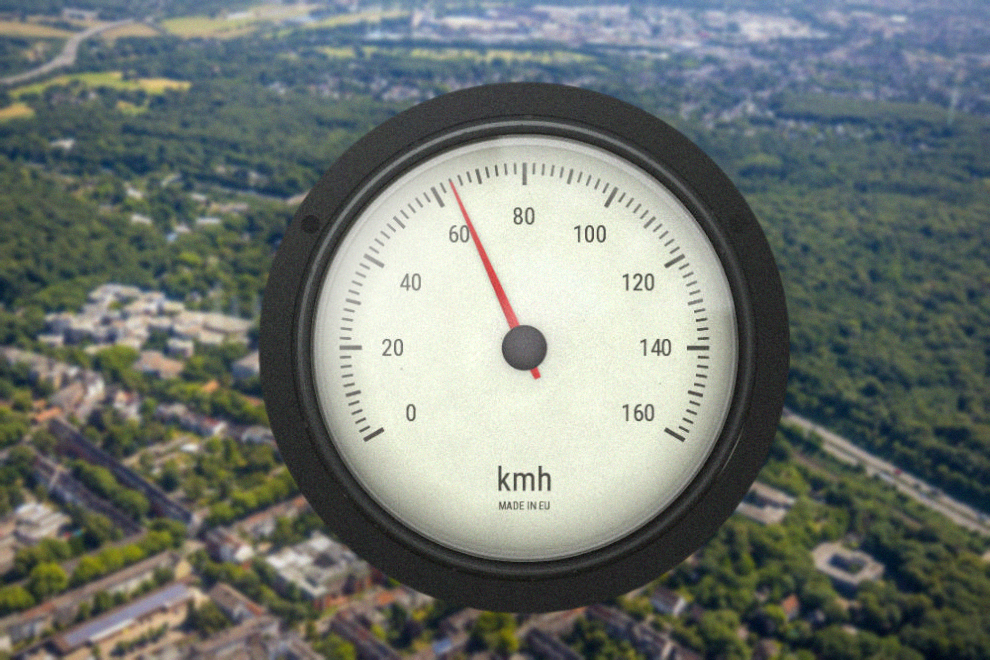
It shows value=64 unit=km/h
